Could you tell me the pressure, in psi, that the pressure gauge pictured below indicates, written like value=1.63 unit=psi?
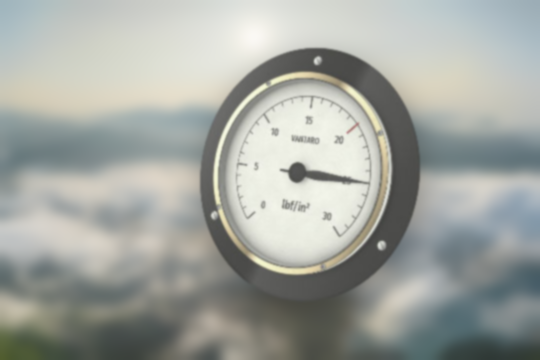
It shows value=25 unit=psi
